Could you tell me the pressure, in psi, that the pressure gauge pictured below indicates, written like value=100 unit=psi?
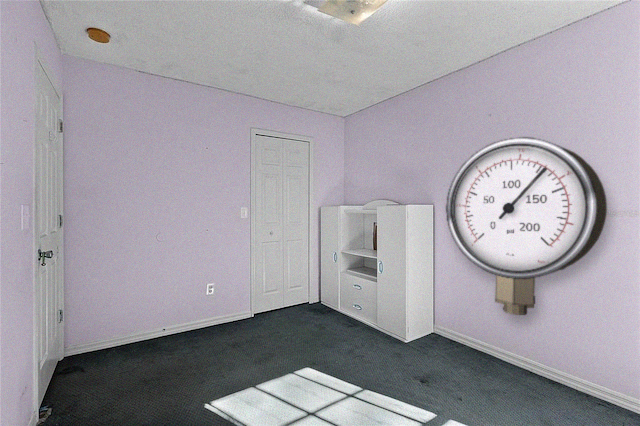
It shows value=130 unit=psi
